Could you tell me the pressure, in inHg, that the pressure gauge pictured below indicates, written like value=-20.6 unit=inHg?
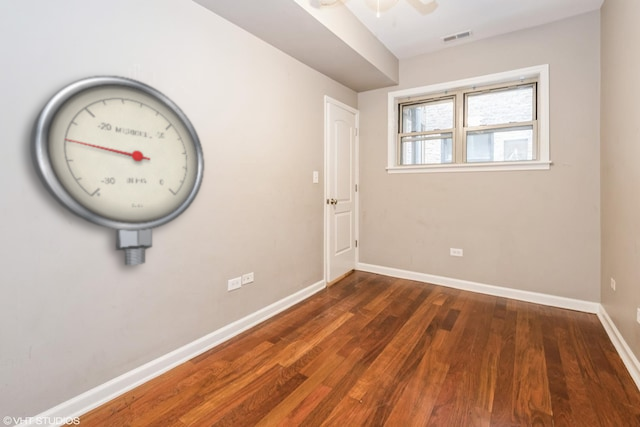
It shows value=-24 unit=inHg
